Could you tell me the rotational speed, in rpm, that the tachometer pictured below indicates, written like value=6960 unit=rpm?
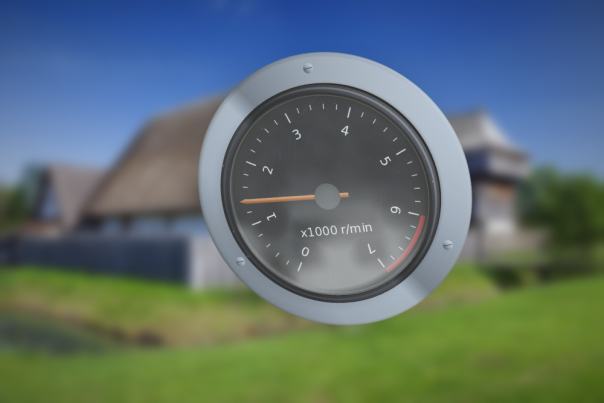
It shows value=1400 unit=rpm
